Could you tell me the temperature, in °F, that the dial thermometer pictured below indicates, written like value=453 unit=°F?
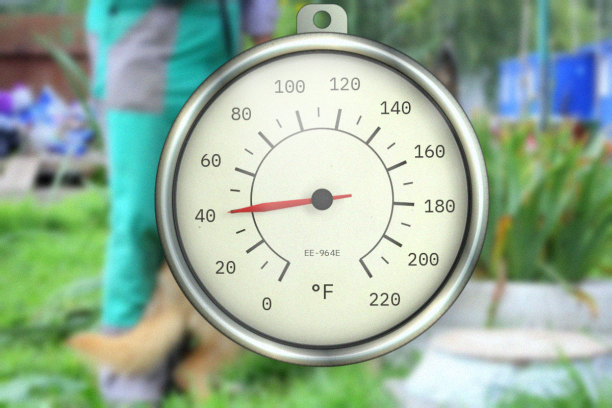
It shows value=40 unit=°F
